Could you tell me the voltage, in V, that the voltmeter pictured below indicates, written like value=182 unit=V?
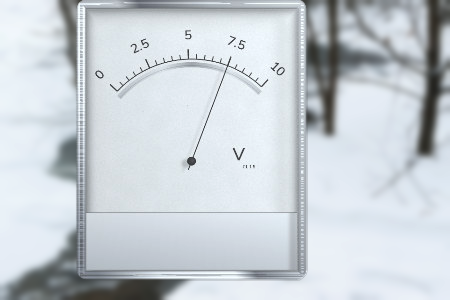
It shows value=7.5 unit=V
